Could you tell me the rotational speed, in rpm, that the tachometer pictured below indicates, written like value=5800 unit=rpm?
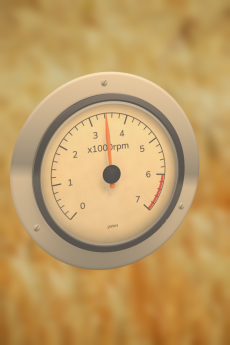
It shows value=3400 unit=rpm
